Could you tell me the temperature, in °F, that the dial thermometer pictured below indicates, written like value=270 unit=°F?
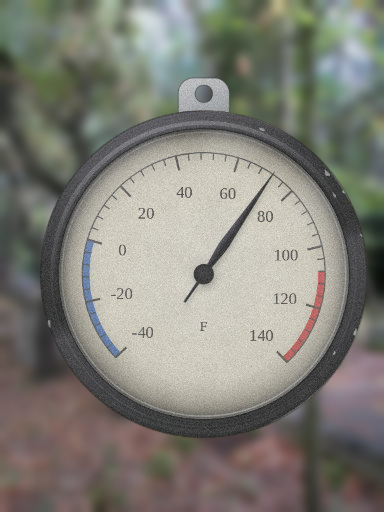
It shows value=72 unit=°F
